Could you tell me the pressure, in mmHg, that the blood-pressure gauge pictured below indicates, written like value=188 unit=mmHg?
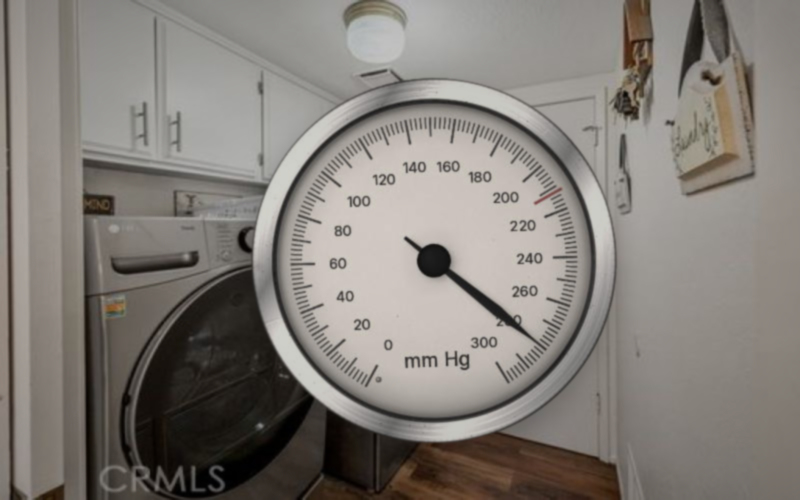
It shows value=280 unit=mmHg
